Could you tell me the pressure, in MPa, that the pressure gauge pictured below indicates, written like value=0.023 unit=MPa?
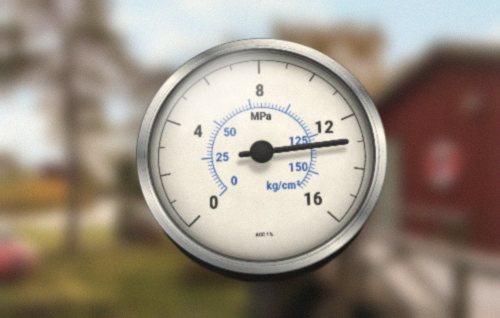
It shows value=13 unit=MPa
